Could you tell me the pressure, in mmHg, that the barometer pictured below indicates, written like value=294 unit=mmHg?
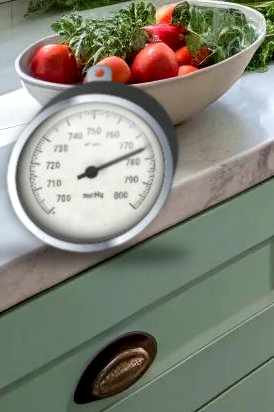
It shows value=775 unit=mmHg
